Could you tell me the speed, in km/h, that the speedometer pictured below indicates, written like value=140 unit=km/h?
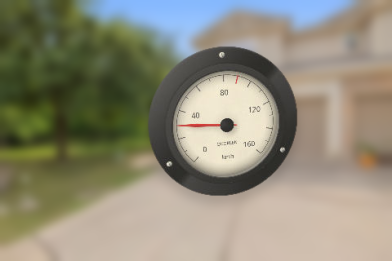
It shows value=30 unit=km/h
